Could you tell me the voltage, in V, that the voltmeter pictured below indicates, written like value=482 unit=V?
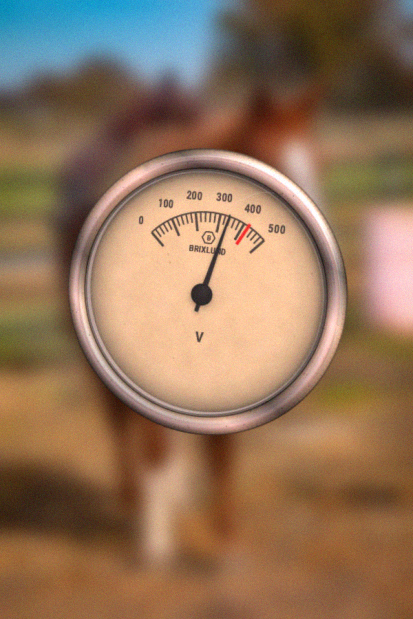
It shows value=340 unit=V
